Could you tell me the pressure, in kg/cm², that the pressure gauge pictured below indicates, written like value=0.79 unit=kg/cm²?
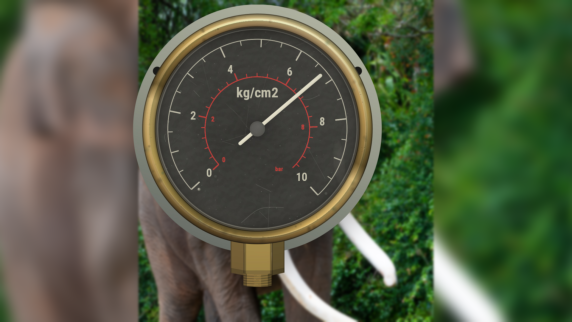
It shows value=6.75 unit=kg/cm²
